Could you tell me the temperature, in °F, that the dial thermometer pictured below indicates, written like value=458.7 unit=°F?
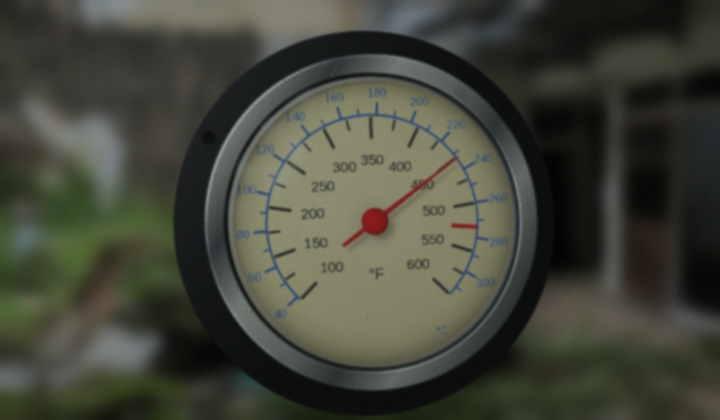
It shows value=450 unit=°F
